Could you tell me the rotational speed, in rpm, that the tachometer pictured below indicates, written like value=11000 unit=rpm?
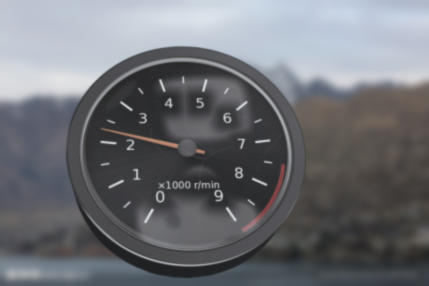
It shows value=2250 unit=rpm
